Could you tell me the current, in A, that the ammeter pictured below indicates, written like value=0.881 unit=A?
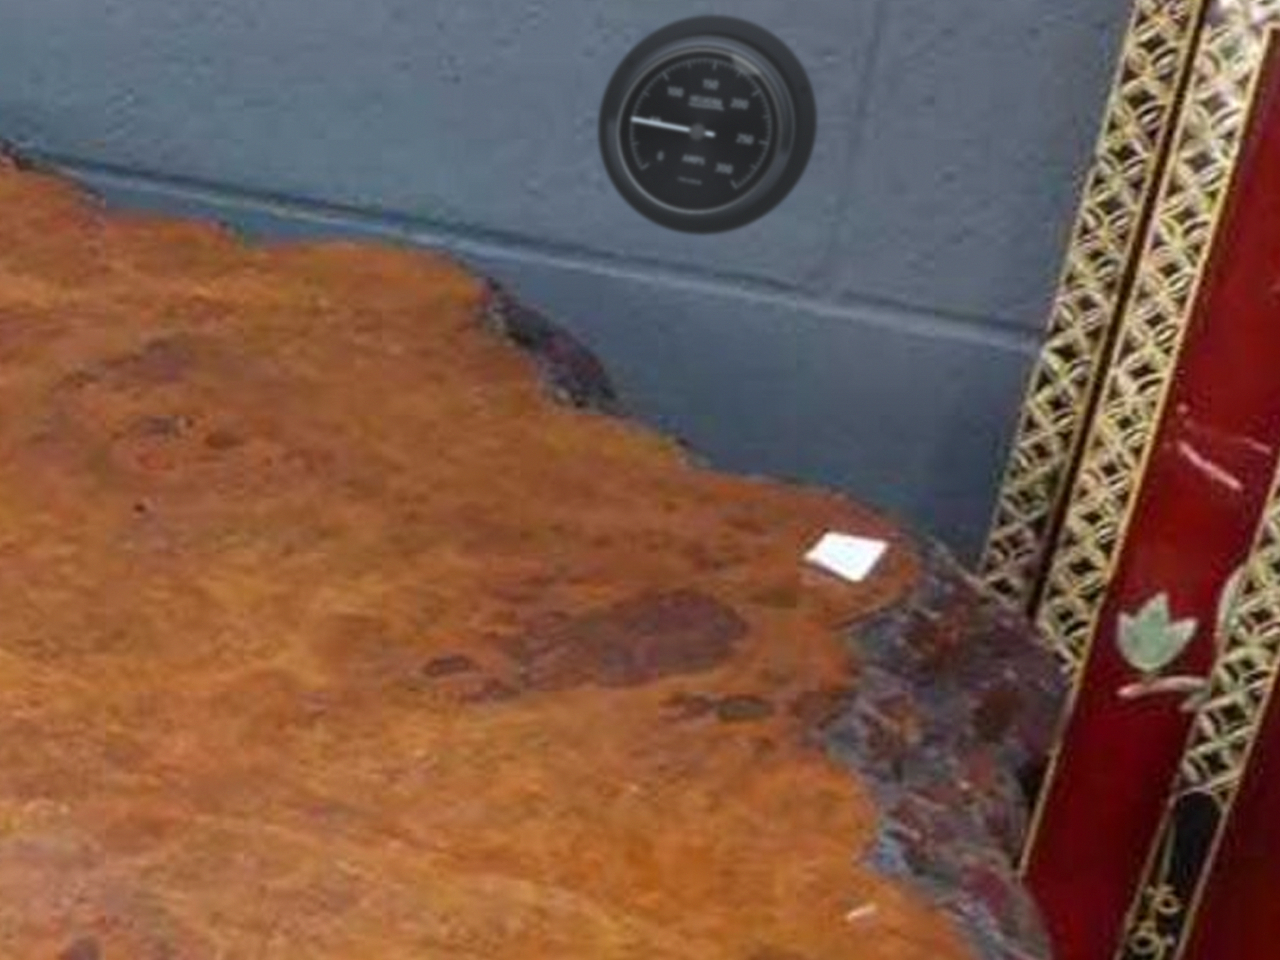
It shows value=50 unit=A
